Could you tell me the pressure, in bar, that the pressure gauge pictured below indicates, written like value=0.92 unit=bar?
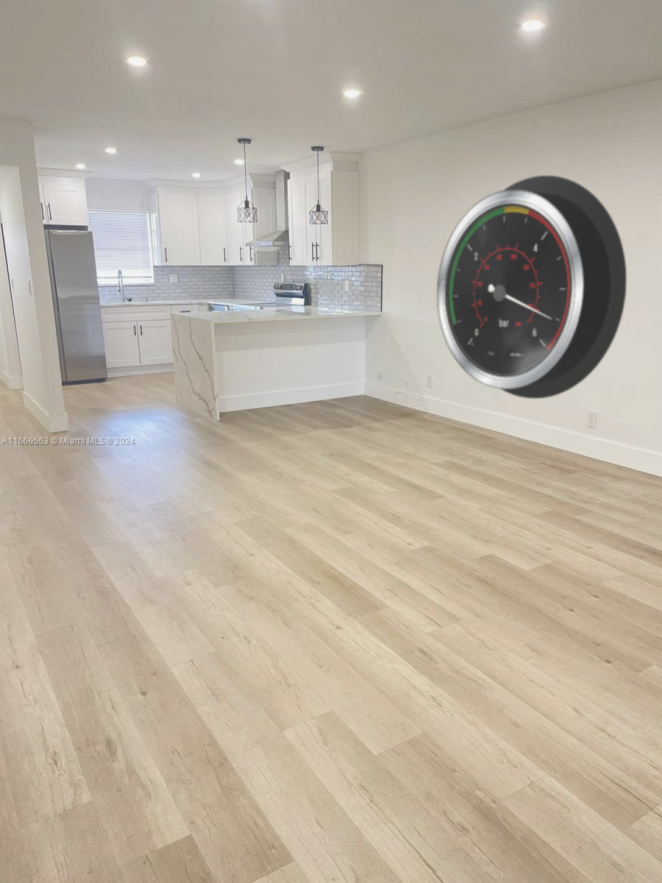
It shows value=5.5 unit=bar
